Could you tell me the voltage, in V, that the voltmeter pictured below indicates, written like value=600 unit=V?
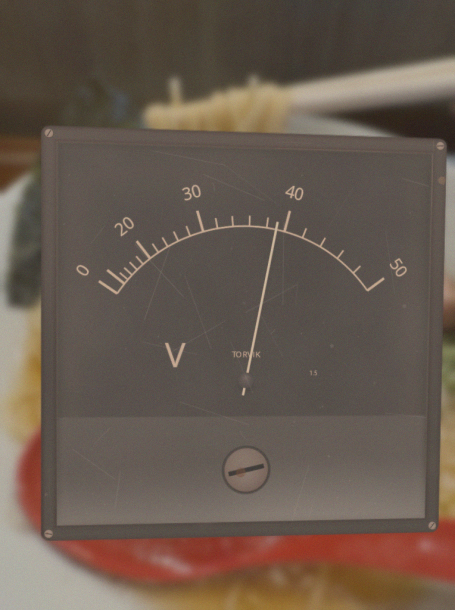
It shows value=39 unit=V
